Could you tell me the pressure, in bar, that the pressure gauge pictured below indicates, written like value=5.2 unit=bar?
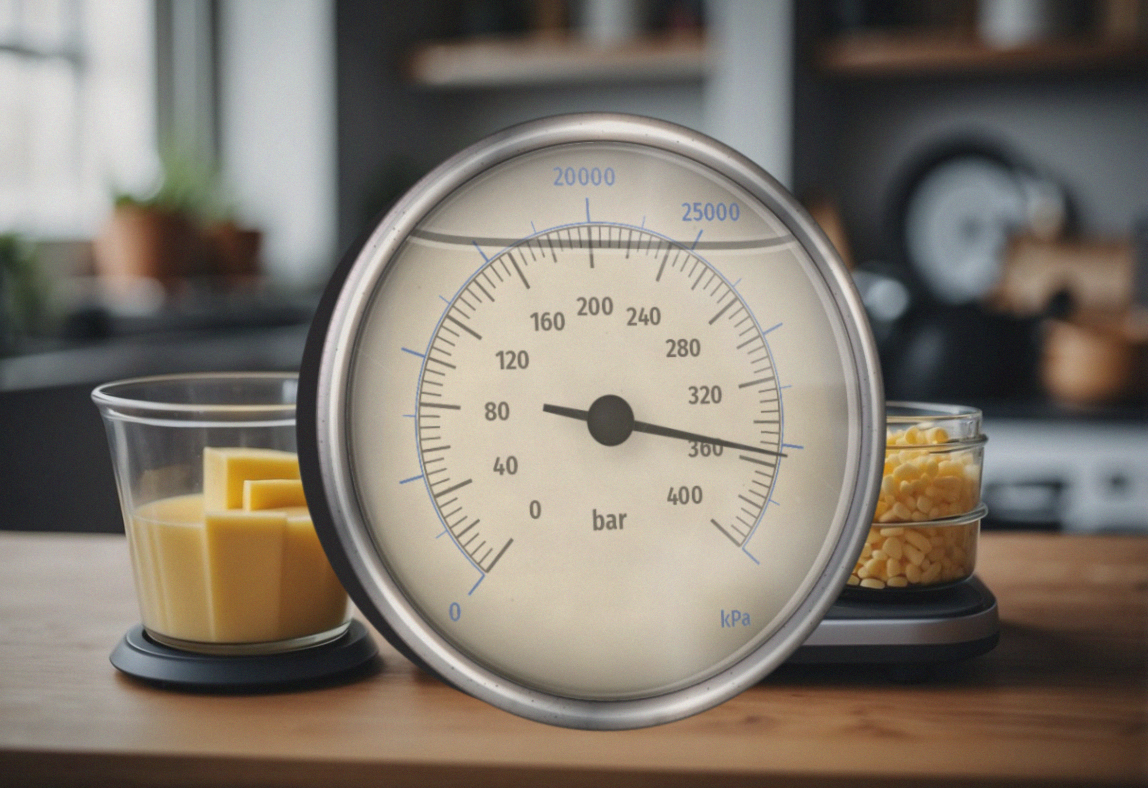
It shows value=355 unit=bar
